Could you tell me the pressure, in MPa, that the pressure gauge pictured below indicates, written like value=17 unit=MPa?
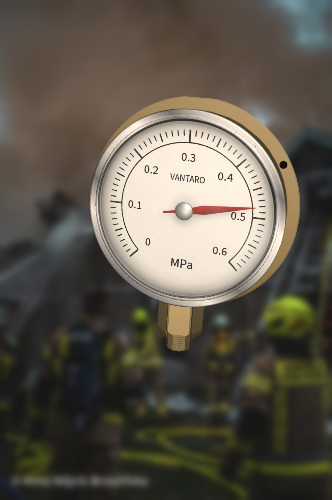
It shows value=0.48 unit=MPa
